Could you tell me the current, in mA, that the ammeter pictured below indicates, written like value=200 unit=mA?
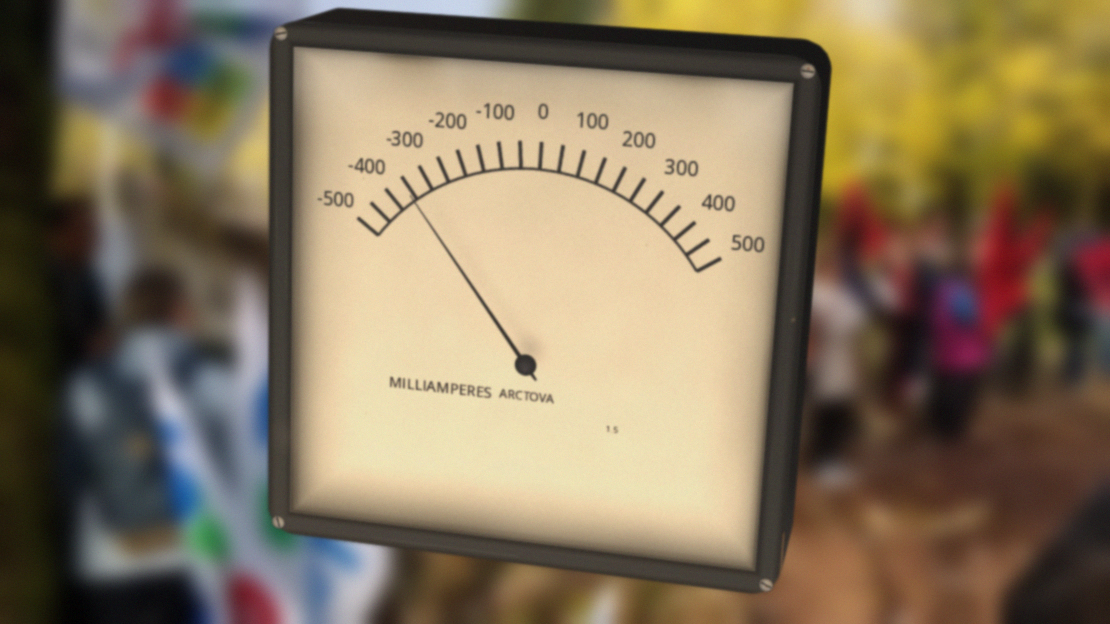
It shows value=-350 unit=mA
